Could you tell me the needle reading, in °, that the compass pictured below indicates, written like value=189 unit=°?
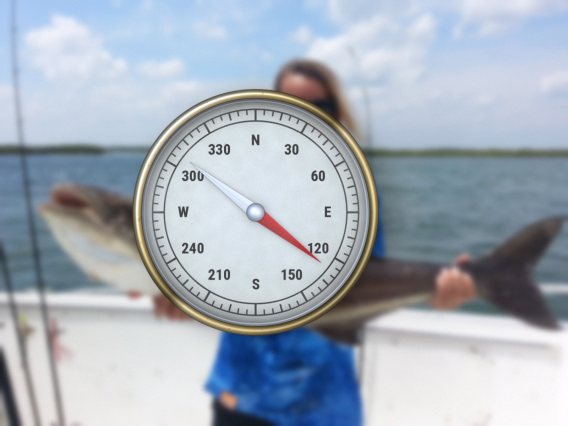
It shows value=127.5 unit=°
